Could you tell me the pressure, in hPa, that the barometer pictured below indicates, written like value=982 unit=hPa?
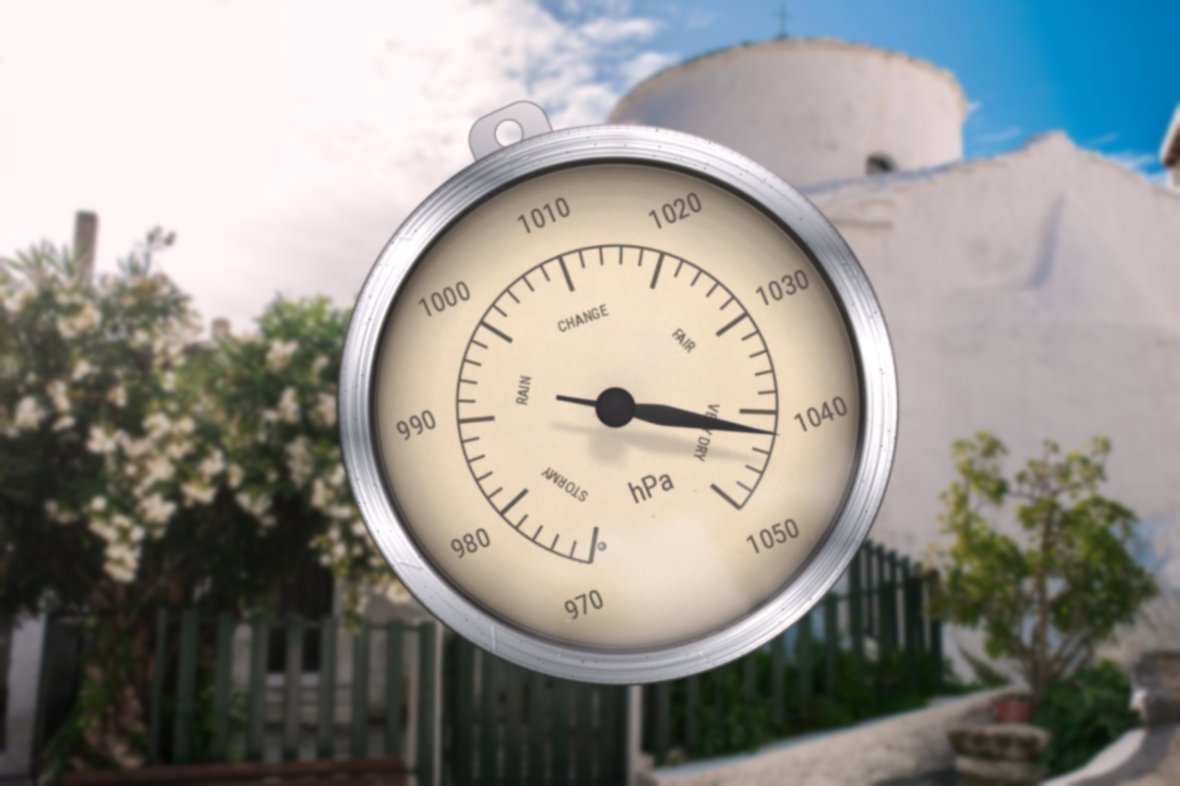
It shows value=1042 unit=hPa
